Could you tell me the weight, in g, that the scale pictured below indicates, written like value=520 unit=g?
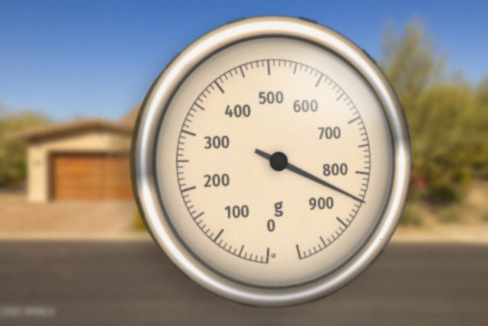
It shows value=850 unit=g
